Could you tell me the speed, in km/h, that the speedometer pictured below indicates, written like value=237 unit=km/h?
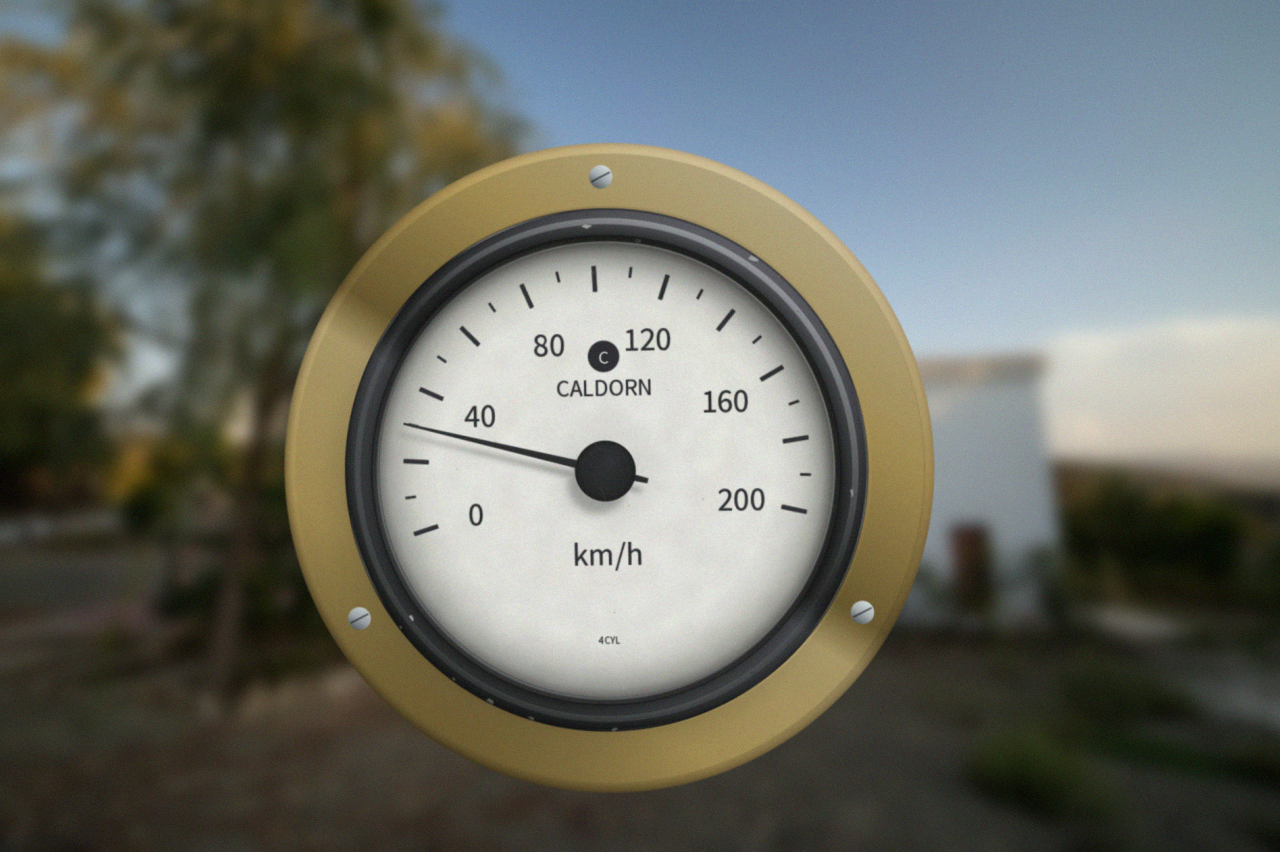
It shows value=30 unit=km/h
